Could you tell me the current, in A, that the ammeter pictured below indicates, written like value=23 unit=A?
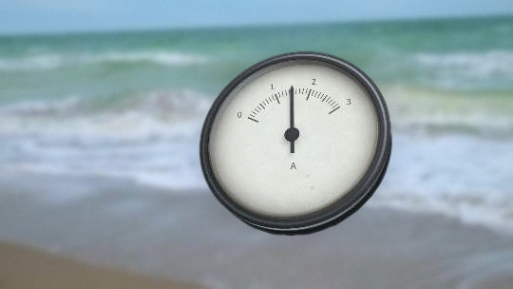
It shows value=1.5 unit=A
